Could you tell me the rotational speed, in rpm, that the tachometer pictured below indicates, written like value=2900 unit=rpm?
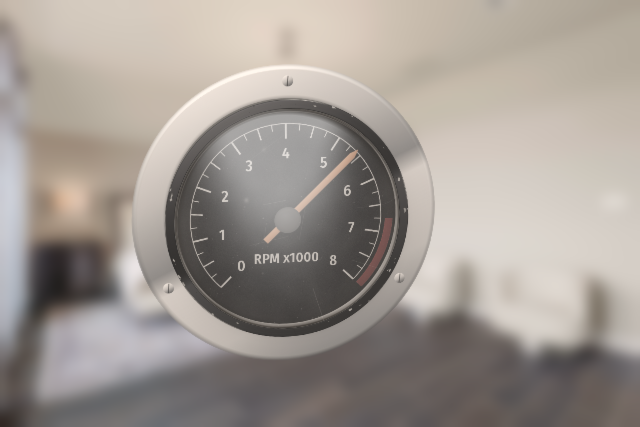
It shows value=5375 unit=rpm
